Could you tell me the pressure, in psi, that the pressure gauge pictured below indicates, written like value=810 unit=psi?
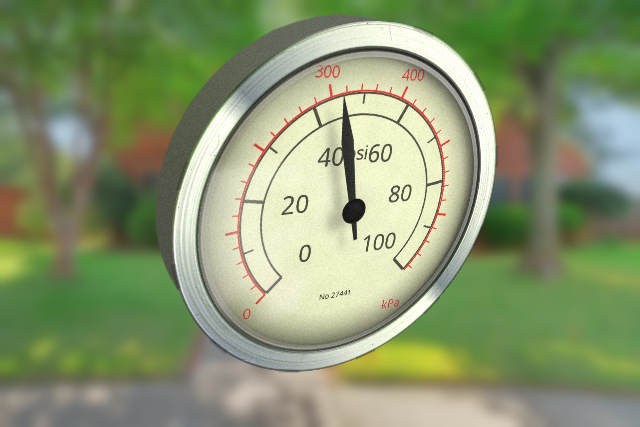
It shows value=45 unit=psi
